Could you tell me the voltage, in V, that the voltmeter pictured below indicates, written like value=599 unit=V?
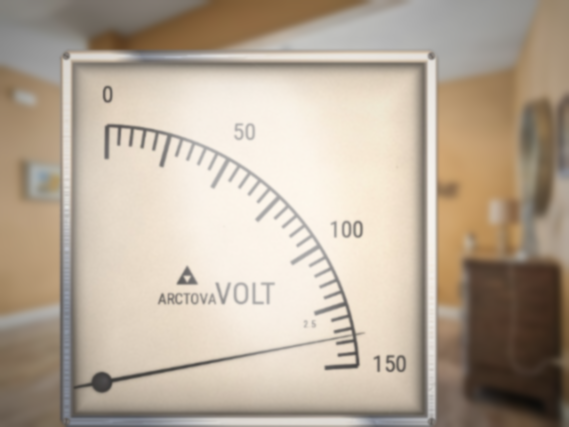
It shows value=137.5 unit=V
